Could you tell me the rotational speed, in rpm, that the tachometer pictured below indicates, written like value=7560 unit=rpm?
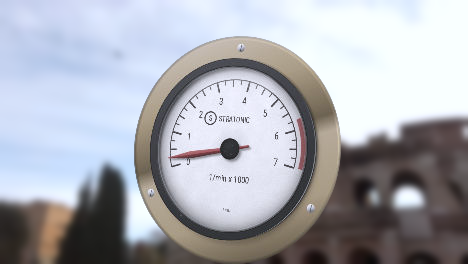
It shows value=250 unit=rpm
